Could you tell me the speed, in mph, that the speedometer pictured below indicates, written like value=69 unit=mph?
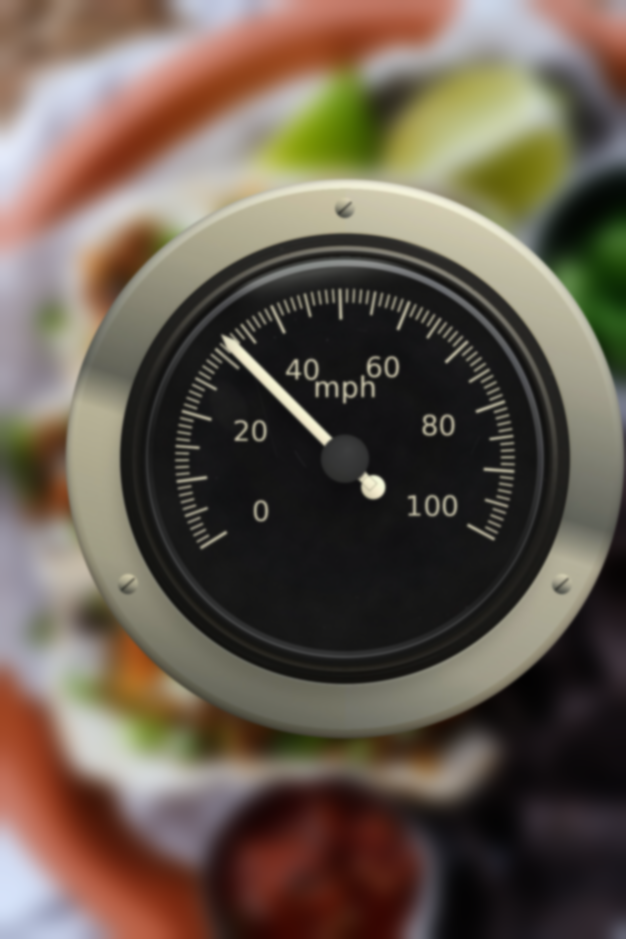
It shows value=32 unit=mph
